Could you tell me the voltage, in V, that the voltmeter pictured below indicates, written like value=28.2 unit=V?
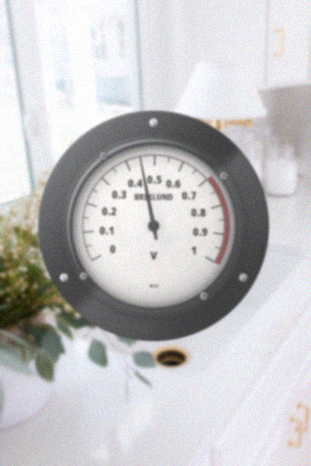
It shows value=0.45 unit=V
